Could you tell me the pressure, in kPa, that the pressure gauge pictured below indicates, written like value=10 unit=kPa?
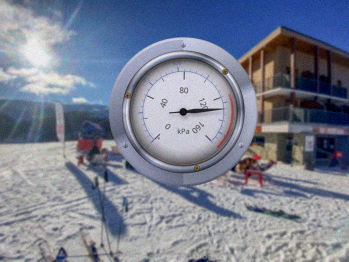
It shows value=130 unit=kPa
